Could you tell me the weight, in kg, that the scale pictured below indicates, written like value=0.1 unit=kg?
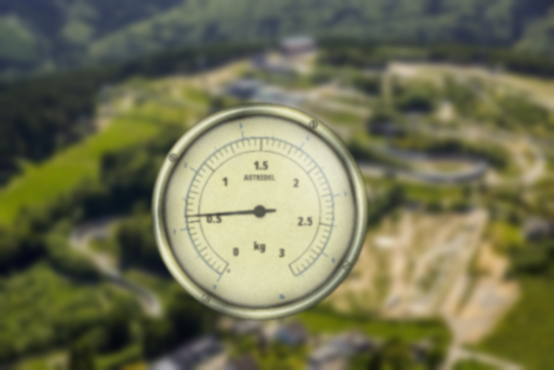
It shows value=0.55 unit=kg
